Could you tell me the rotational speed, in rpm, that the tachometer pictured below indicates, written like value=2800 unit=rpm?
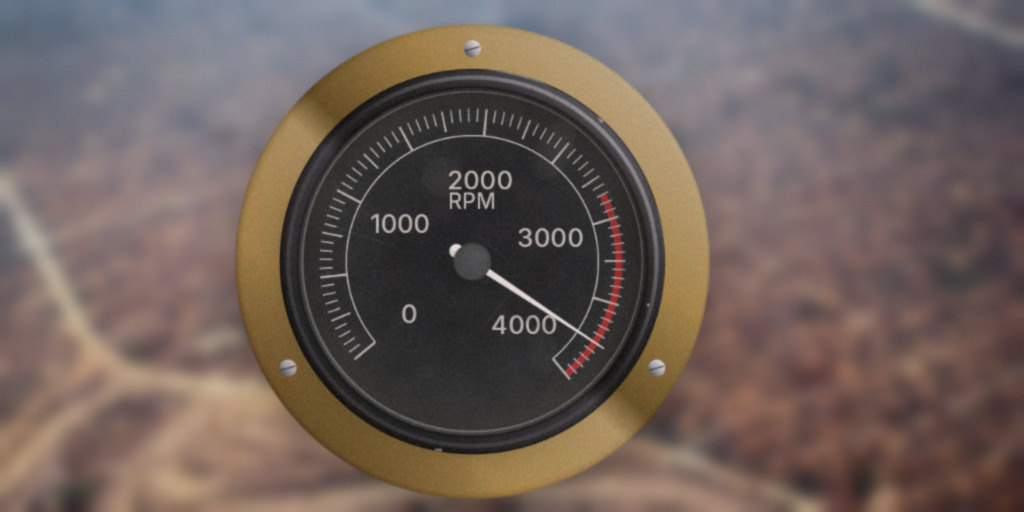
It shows value=3750 unit=rpm
